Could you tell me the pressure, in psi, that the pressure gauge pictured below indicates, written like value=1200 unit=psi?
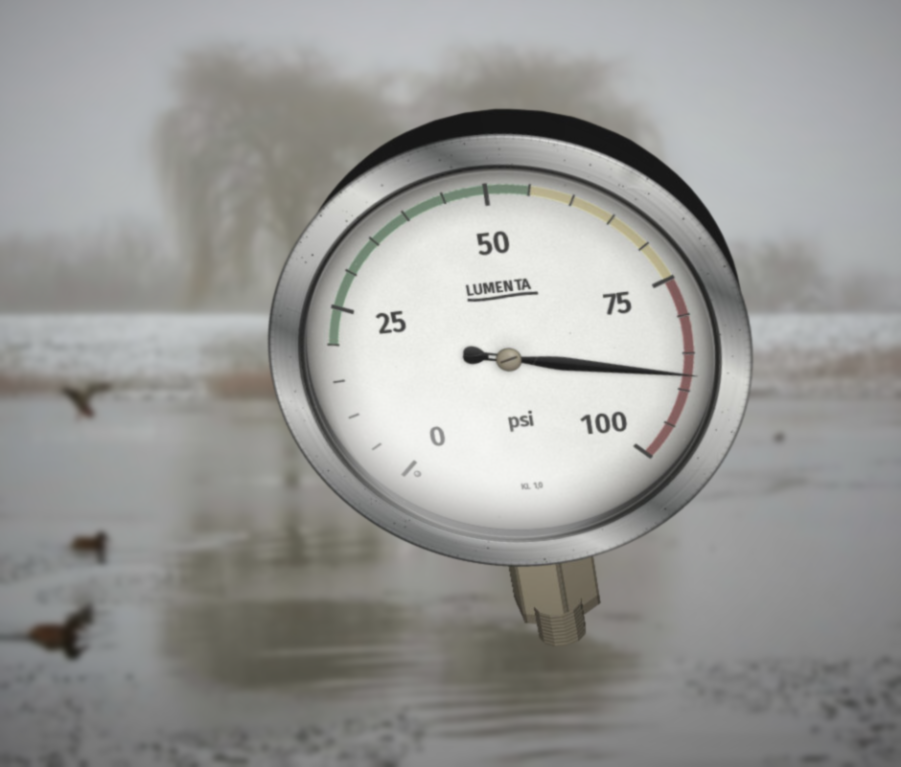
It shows value=87.5 unit=psi
